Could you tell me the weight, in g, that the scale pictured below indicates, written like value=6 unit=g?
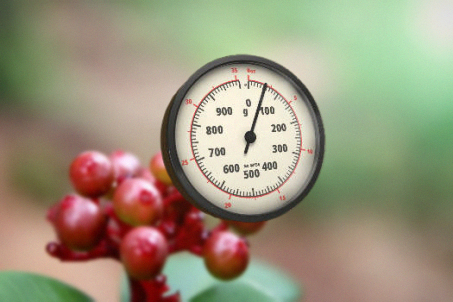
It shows value=50 unit=g
